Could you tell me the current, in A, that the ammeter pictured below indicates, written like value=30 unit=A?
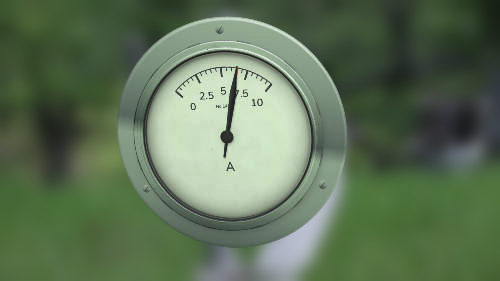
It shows value=6.5 unit=A
